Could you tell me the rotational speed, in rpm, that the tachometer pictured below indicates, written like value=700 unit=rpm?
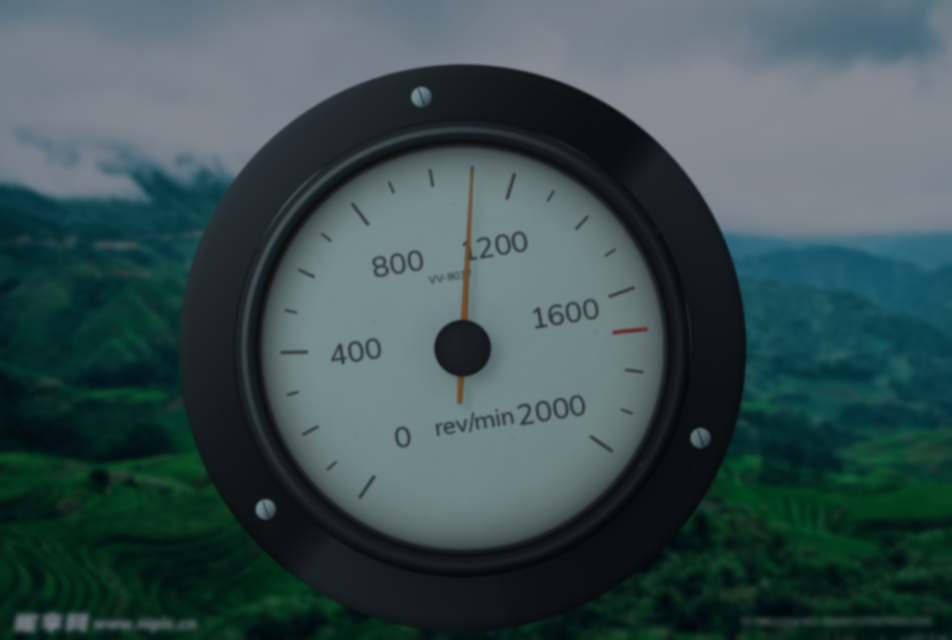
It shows value=1100 unit=rpm
